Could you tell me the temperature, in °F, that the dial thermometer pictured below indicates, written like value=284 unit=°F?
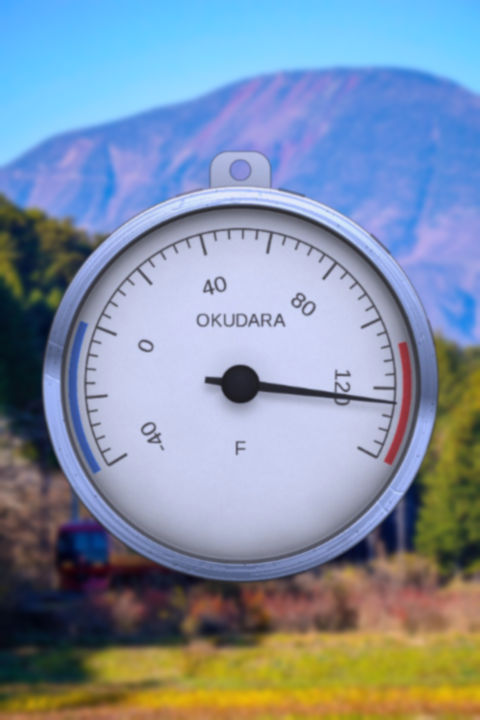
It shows value=124 unit=°F
